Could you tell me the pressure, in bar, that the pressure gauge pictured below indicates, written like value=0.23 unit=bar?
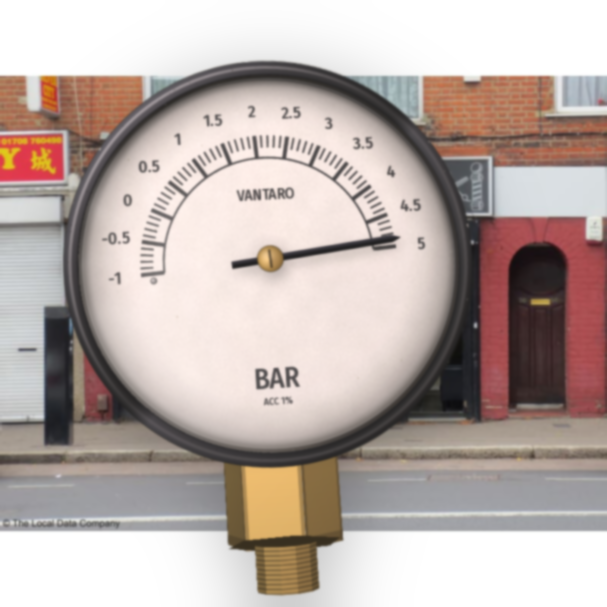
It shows value=4.9 unit=bar
